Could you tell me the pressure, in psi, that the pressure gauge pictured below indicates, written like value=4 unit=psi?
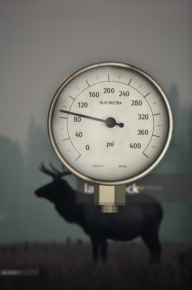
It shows value=90 unit=psi
